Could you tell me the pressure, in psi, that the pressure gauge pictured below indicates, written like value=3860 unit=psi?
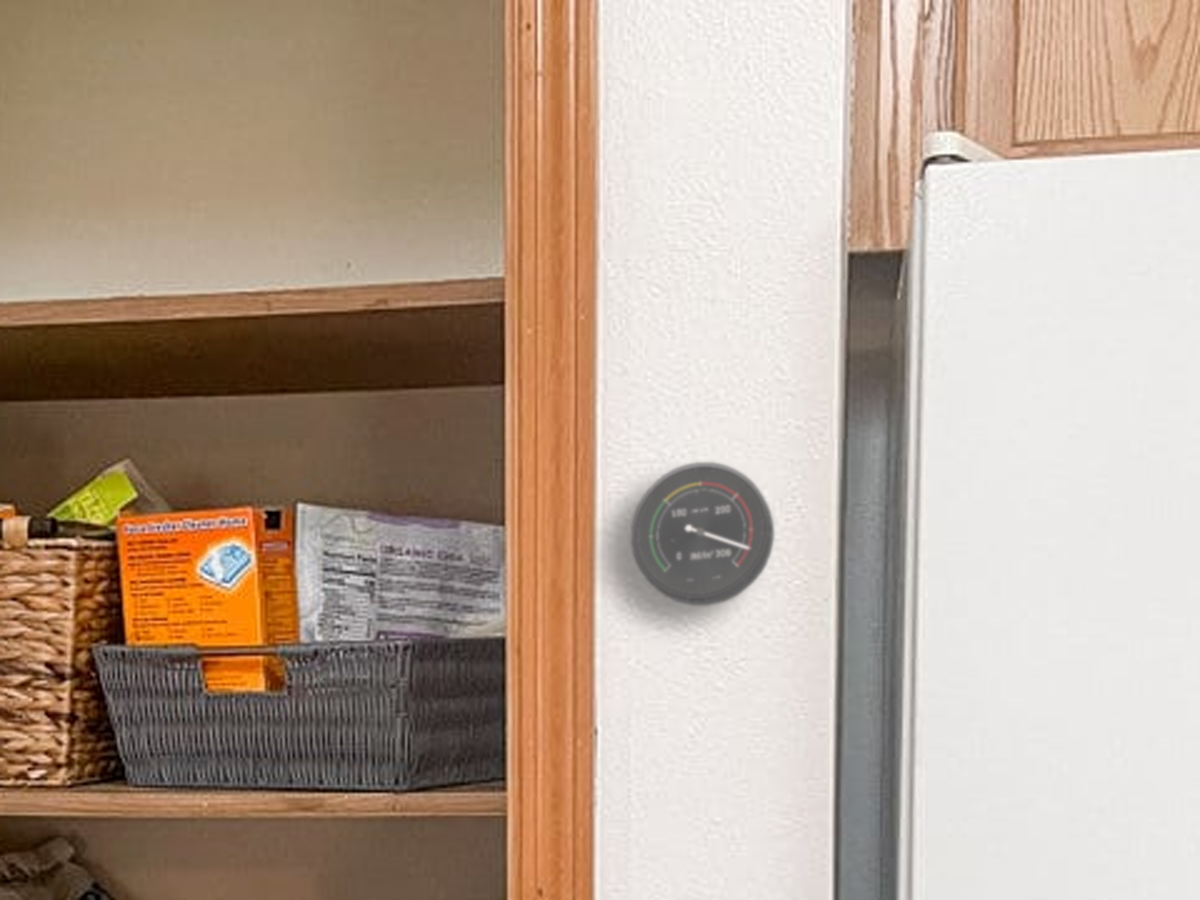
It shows value=275 unit=psi
